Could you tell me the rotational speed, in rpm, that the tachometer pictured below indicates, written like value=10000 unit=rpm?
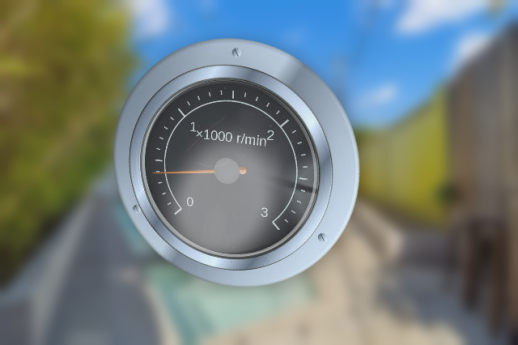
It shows value=400 unit=rpm
